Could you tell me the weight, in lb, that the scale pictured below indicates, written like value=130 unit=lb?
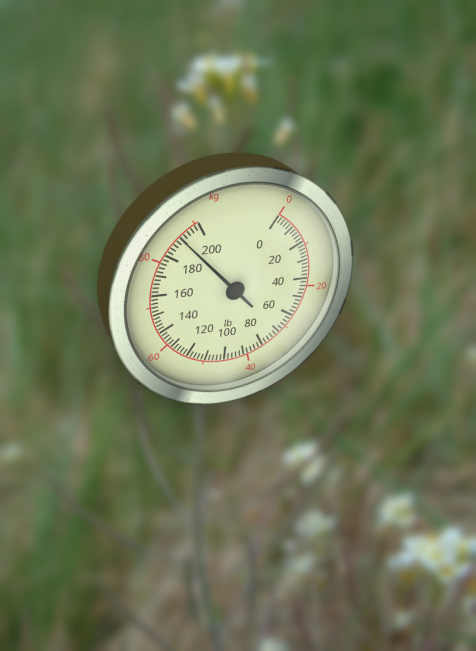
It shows value=190 unit=lb
